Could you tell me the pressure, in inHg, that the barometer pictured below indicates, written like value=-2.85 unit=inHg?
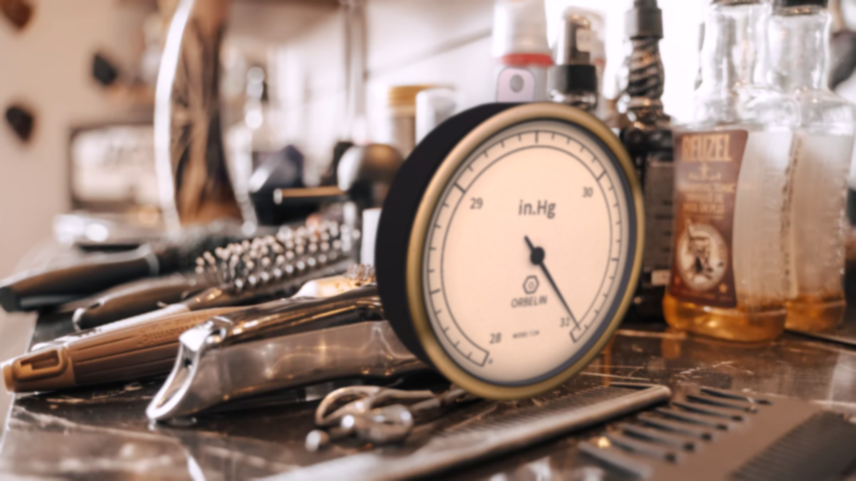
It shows value=30.95 unit=inHg
